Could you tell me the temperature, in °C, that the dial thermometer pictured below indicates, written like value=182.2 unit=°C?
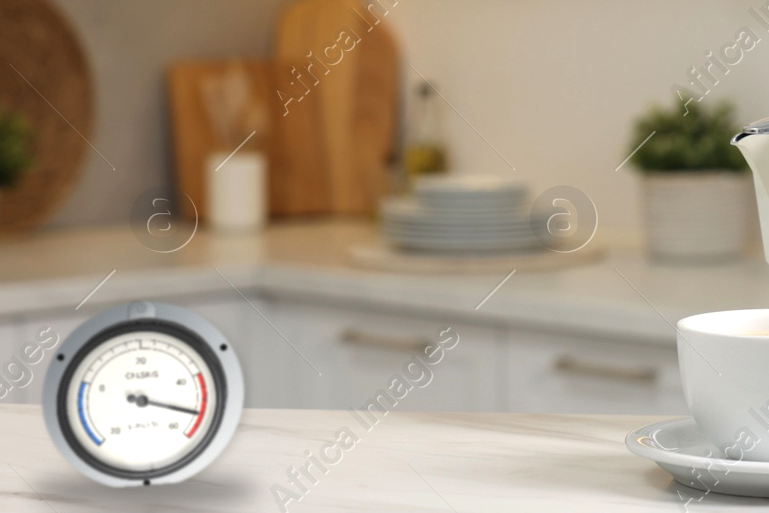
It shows value=52 unit=°C
